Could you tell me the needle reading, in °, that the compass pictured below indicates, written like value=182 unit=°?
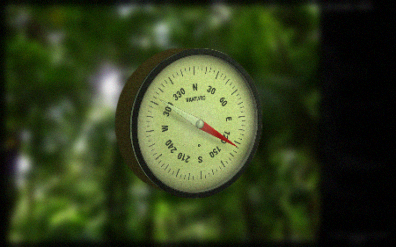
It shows value=125 unit=°
